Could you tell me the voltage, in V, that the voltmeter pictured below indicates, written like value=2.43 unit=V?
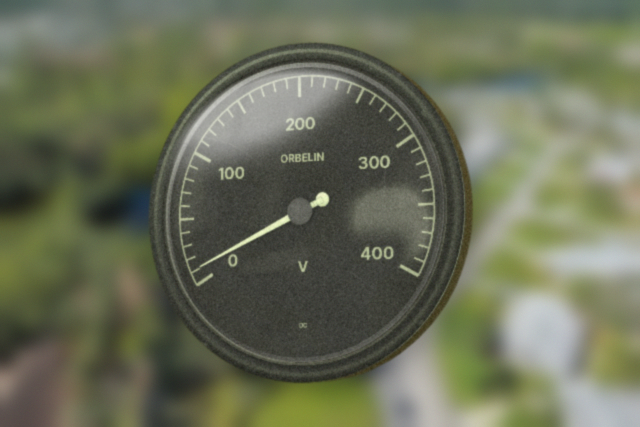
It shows value=10 unit=V
